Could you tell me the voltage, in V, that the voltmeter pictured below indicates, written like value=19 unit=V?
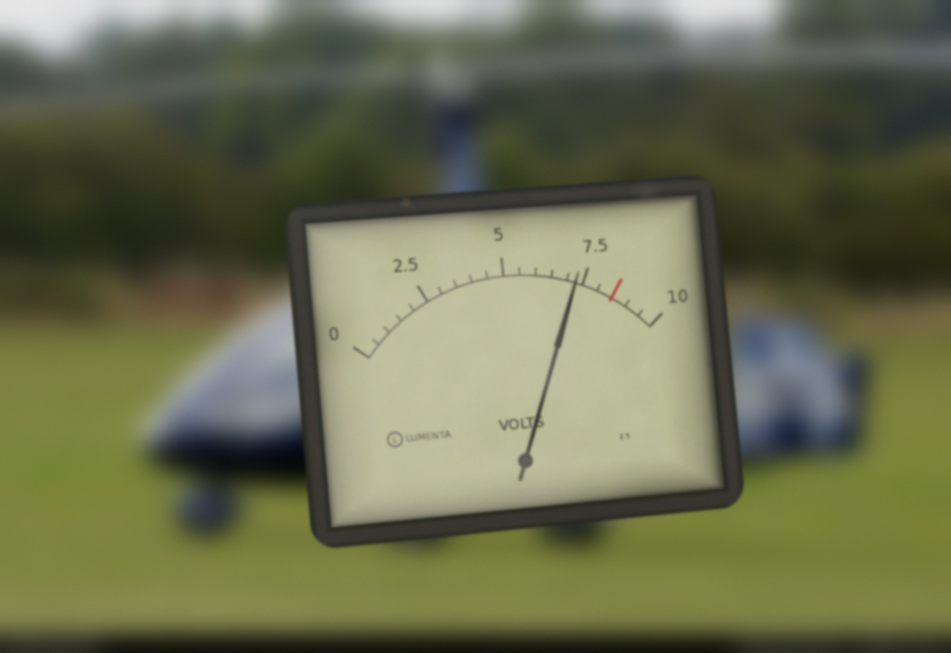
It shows value=7.25 unit=V
